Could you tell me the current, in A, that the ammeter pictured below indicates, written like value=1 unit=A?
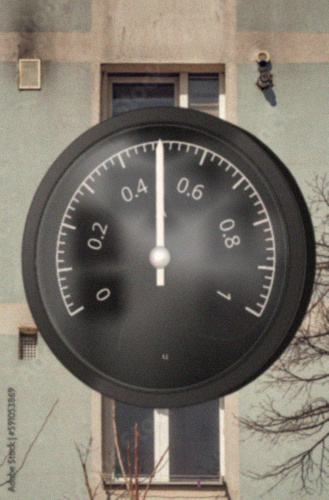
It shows value=0.5 unit=A
